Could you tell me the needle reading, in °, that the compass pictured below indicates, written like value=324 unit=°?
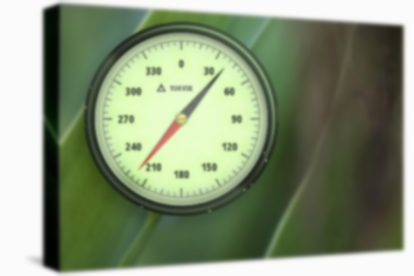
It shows value=220 unit=°
